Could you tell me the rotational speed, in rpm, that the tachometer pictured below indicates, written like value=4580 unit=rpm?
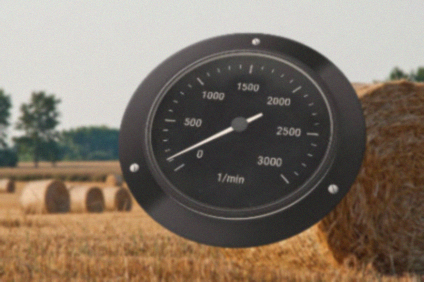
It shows value=100 unit=rpm
